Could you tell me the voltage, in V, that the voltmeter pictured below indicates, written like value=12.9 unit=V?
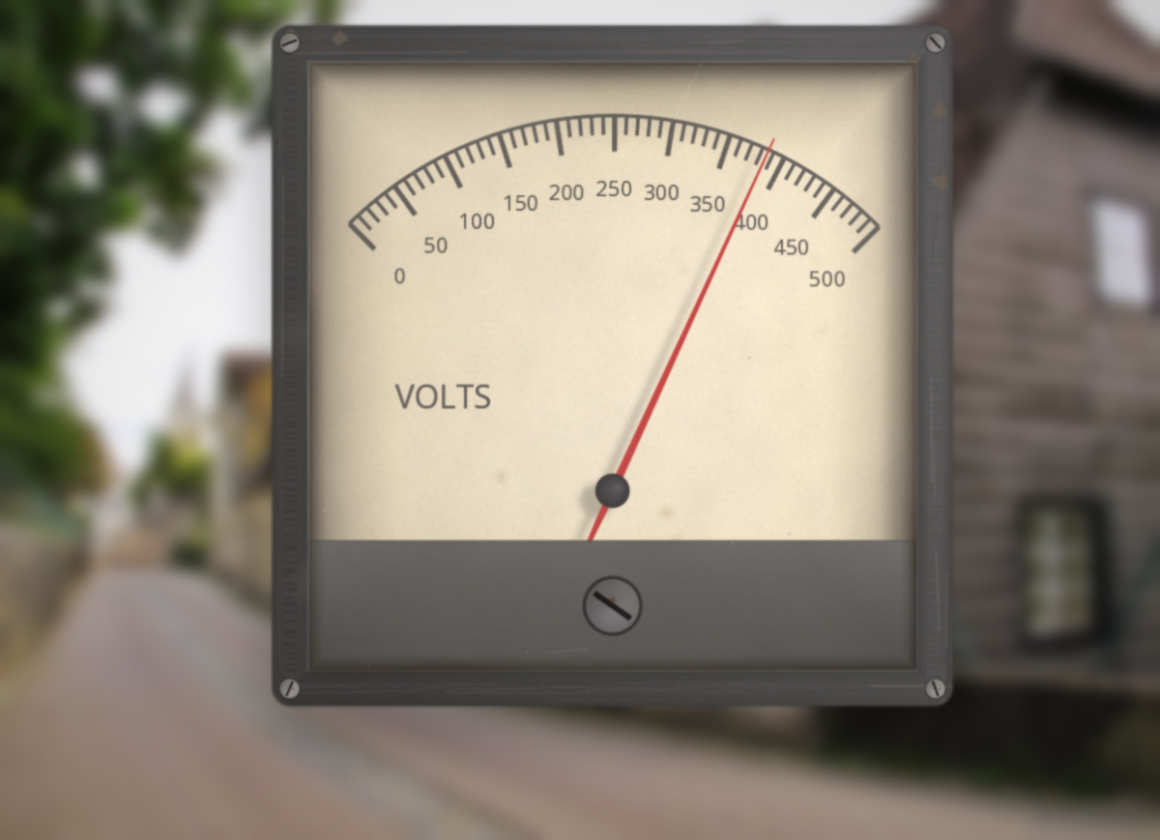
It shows value=385 unit=V
